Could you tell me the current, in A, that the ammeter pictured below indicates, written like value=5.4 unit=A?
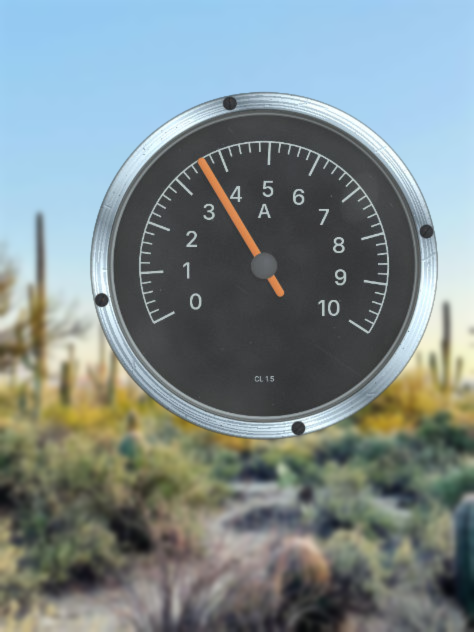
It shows value=3.6 unit=A
